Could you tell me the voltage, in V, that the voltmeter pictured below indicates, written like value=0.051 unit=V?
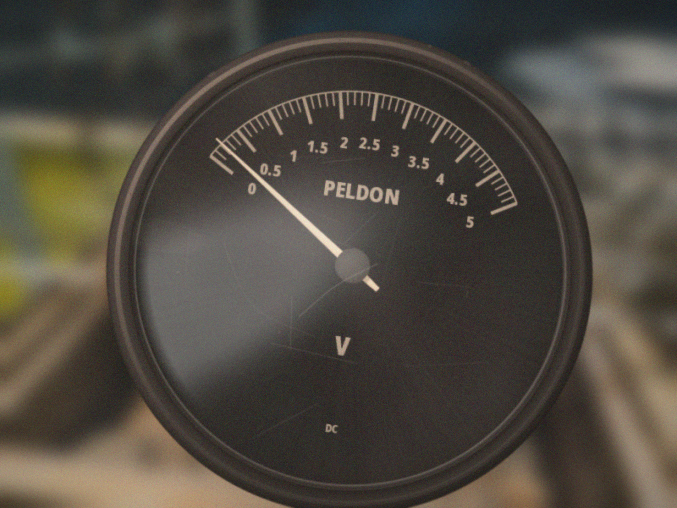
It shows value=0.2 unit=V
